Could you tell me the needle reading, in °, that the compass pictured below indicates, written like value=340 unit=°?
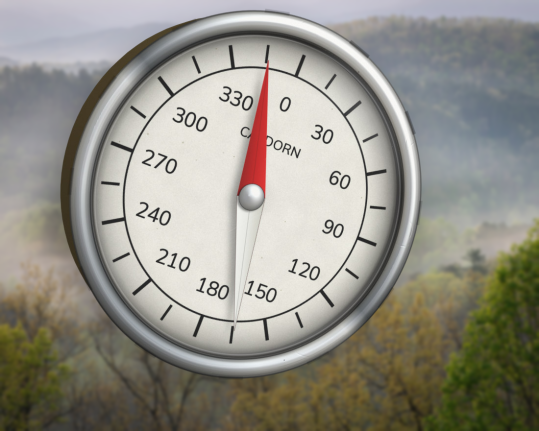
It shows value=345 unit=°
